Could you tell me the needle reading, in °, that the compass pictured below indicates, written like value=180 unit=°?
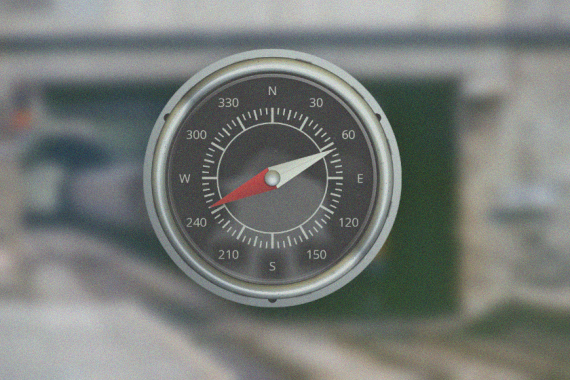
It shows value=245 unit=°
